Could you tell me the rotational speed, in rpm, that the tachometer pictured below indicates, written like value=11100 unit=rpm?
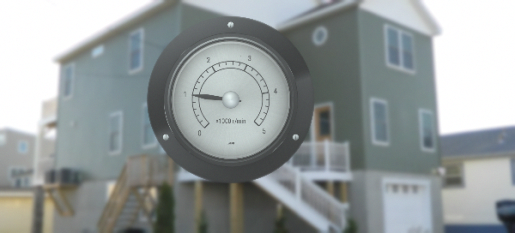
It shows value=1000 unit=rpm
